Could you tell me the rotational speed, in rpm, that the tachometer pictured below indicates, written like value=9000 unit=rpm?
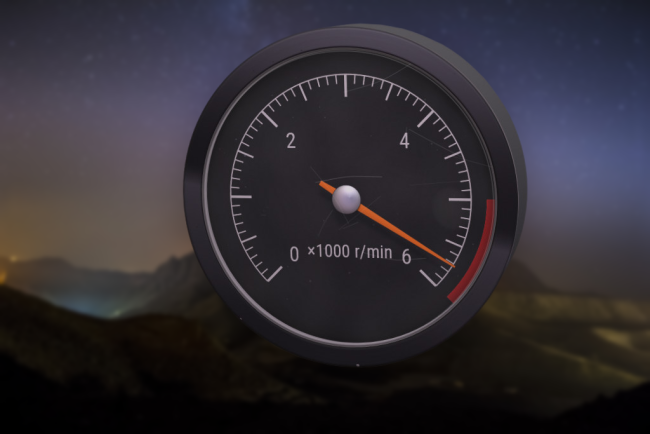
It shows value=5700 unit=rpm
